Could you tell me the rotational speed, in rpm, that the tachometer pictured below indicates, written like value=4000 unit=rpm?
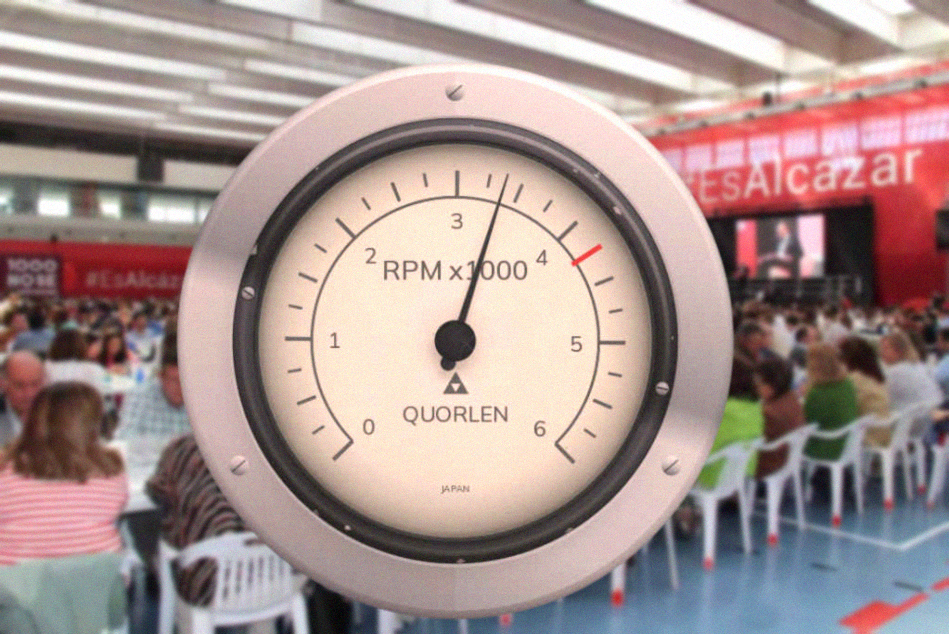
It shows value=3375 unit=rpm
